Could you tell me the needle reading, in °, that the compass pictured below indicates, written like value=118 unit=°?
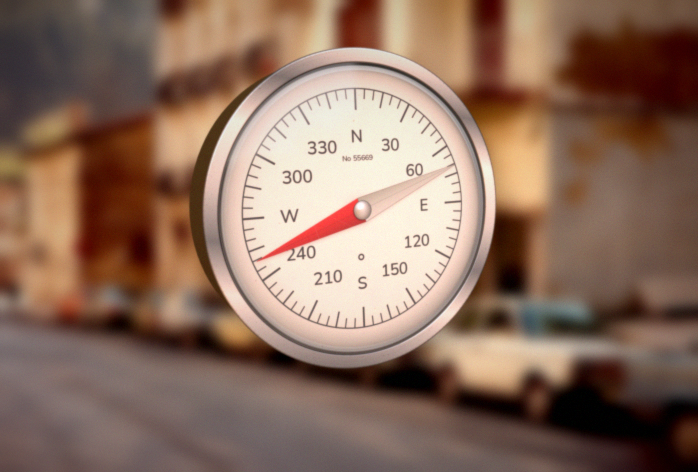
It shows value=250 unit=°
